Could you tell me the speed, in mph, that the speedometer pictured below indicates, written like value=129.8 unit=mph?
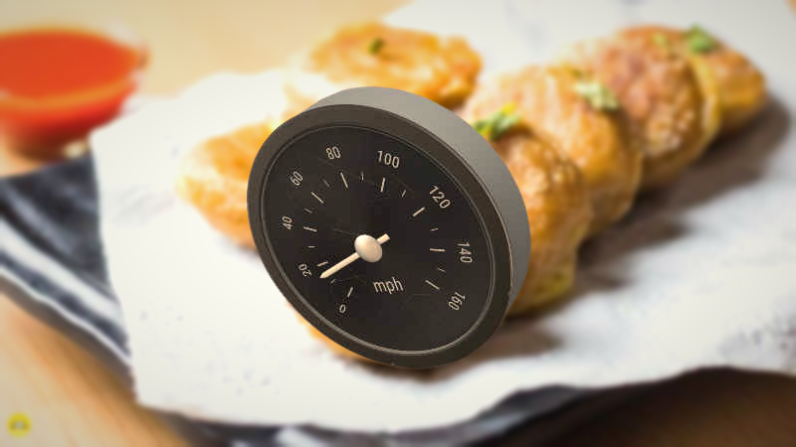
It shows value=15 unit=mph
